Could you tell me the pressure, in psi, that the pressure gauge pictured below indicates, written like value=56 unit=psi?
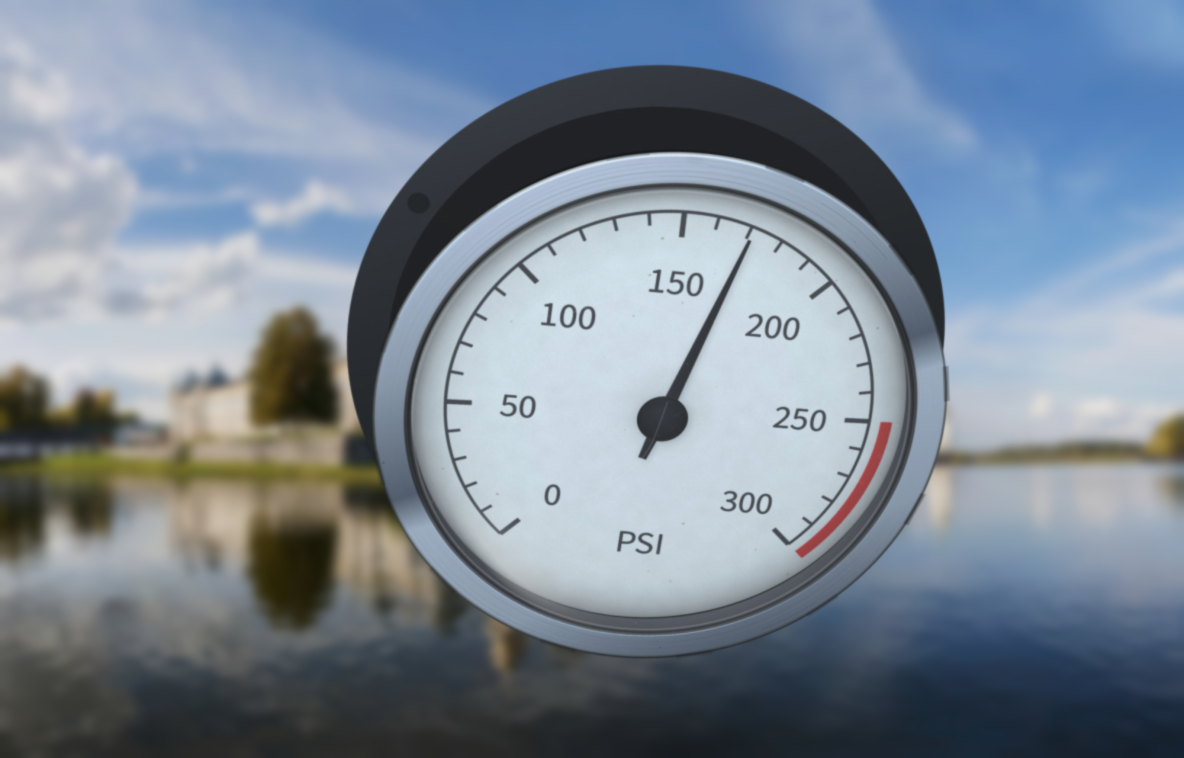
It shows value=170 unit=psi
